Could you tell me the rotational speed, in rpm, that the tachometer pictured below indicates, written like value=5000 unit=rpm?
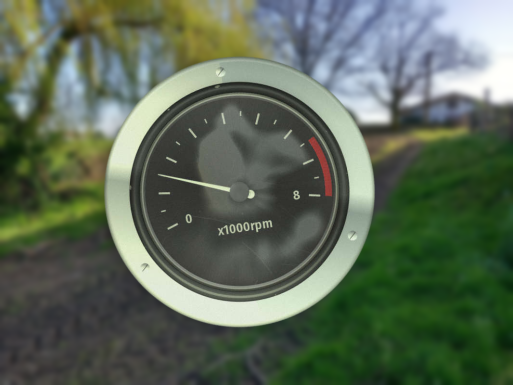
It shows value=1500 unit=rpm
